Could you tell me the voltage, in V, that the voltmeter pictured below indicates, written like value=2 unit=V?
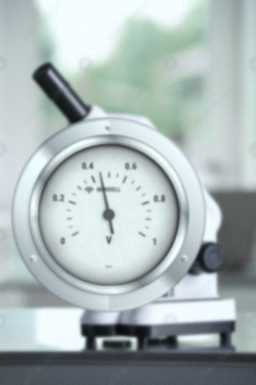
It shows value=0.45 unit=V
